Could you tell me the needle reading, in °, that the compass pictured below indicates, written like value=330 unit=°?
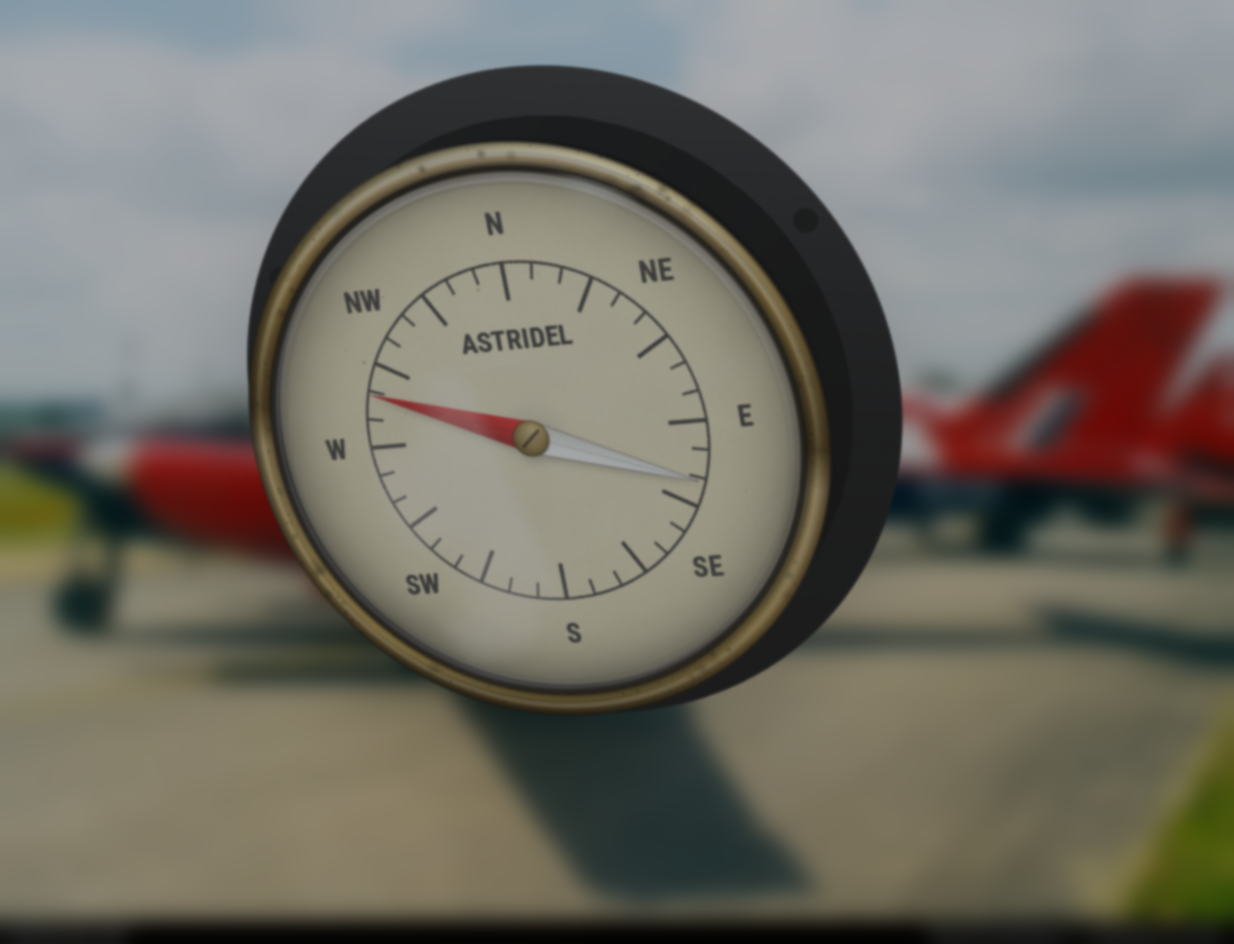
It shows value=290 unit=°
